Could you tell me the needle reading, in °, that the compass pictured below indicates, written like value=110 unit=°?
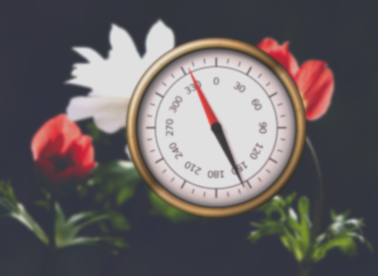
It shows value=335 unit=°
